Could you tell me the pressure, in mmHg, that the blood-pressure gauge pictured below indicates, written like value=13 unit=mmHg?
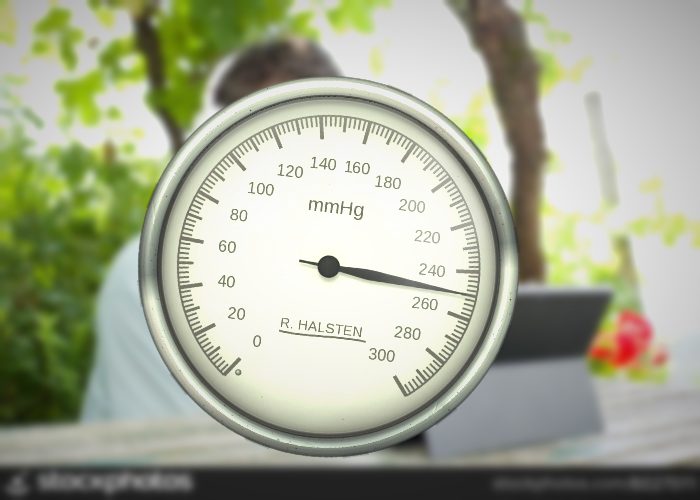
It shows value=250 unit=mmHg
